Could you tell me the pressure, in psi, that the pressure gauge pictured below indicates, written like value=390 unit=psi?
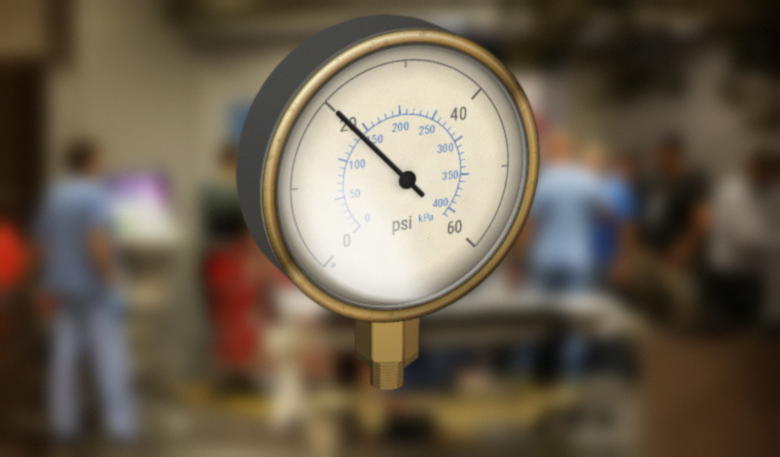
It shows value=20 unit=psi
